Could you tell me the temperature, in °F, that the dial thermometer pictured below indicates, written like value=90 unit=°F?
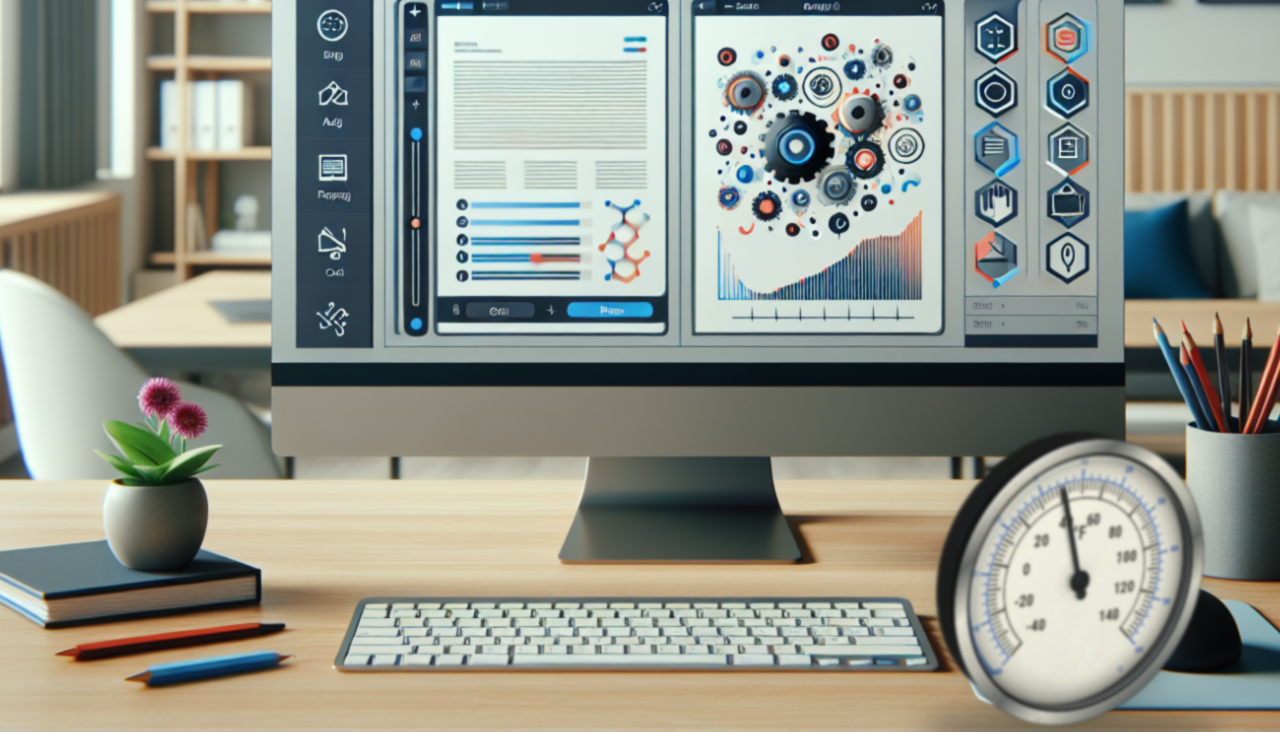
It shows value=40 unit=°F
